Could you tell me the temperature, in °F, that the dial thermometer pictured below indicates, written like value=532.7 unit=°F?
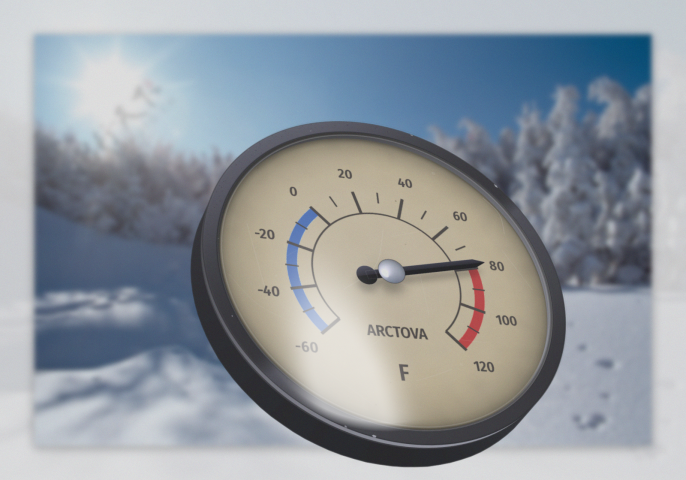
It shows value=80 unit=°F
